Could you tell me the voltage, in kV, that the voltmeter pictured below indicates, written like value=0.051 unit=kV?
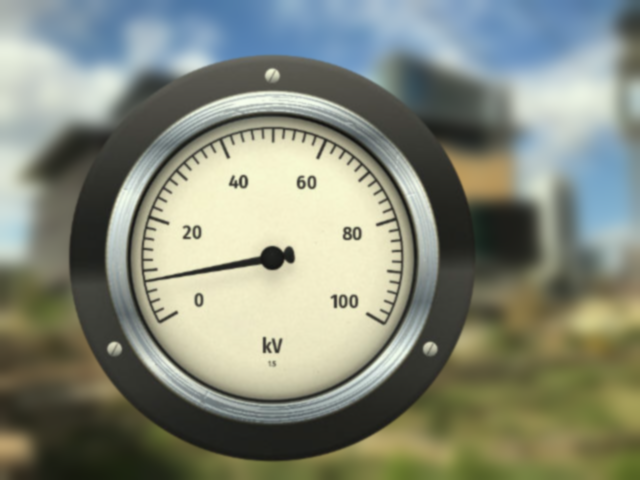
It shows value=8 unit=kV
